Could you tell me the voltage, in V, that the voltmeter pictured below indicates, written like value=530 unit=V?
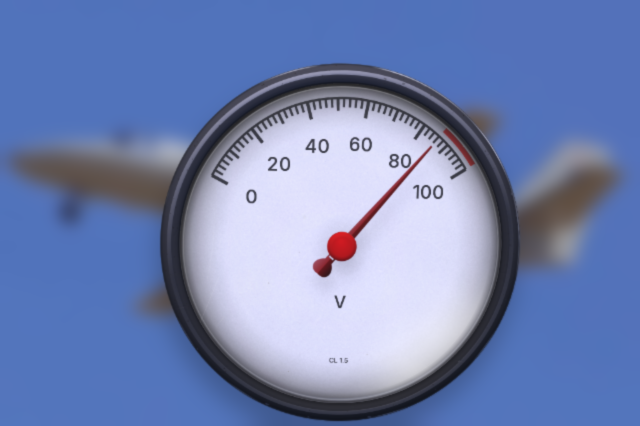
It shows value=86 unit=V
